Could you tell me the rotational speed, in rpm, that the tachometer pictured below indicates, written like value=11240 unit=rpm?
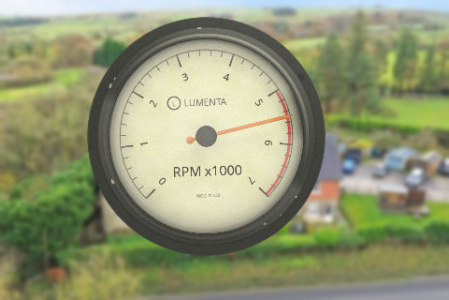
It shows value=5500 unit=rpm
